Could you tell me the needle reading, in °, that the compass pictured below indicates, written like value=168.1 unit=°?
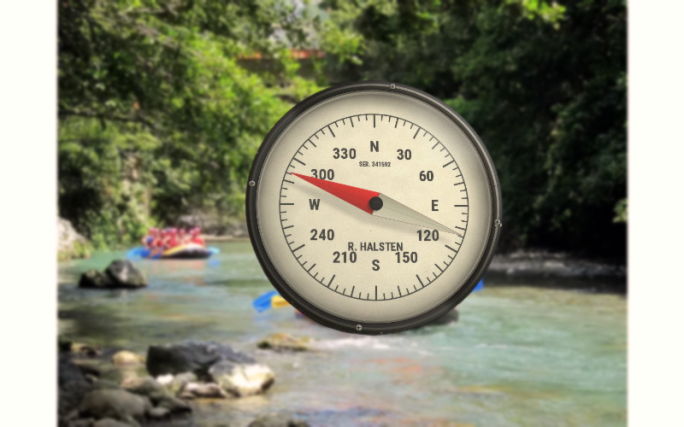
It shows value=290 unit=°
